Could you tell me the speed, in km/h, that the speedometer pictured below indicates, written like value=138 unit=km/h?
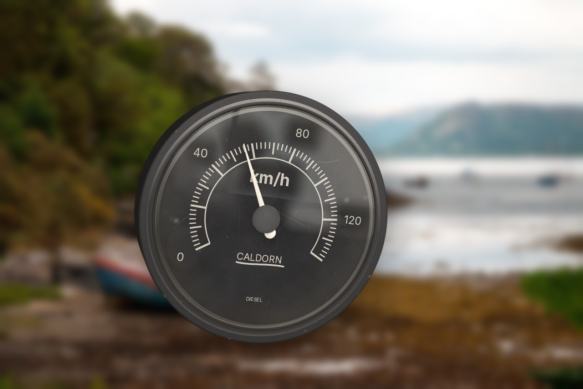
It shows value=56 unit=km/h
